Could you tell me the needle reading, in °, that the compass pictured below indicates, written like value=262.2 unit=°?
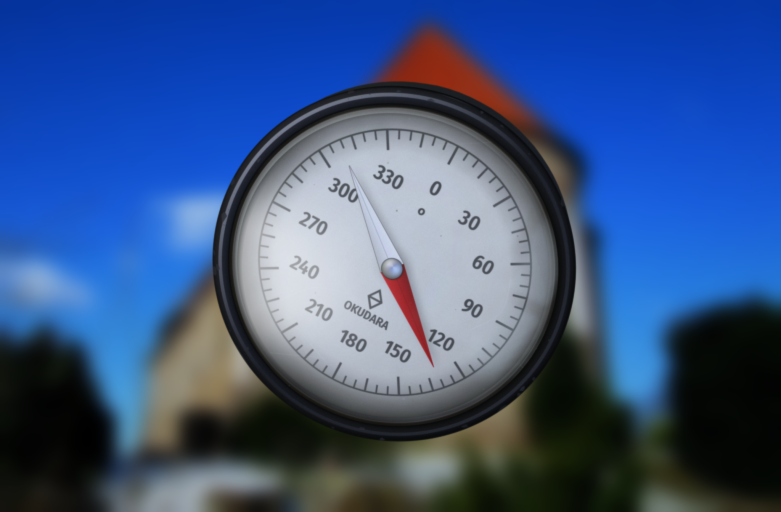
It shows value=130 unit=°
